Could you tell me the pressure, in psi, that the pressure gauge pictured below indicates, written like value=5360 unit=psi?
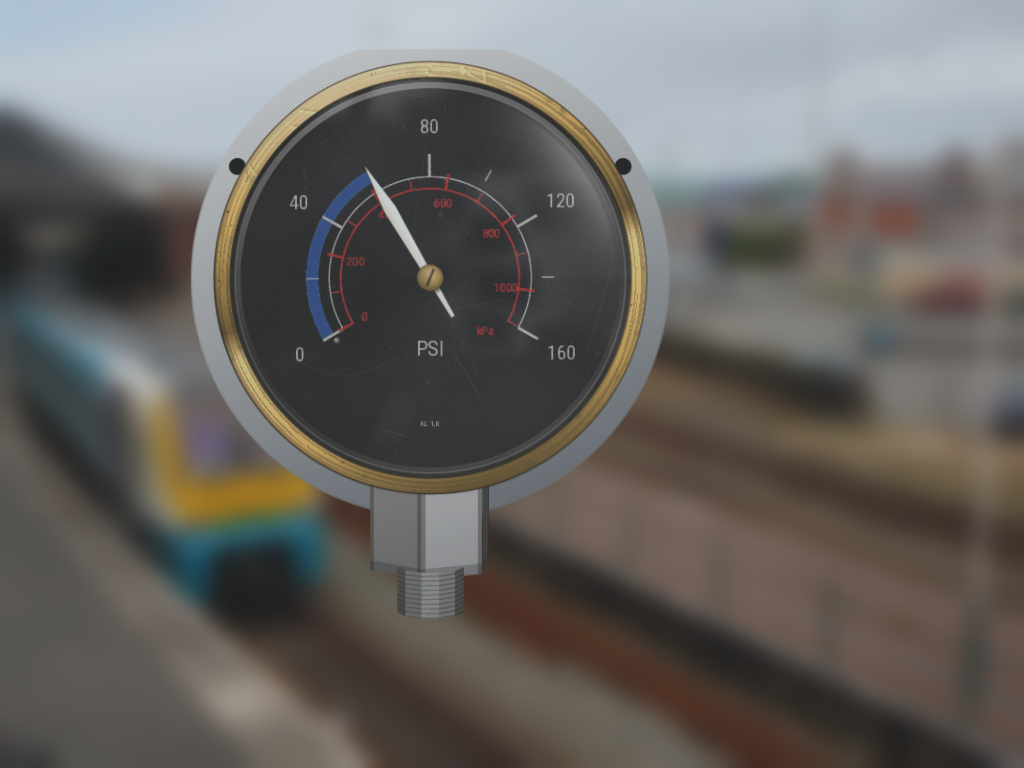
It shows value=60 unit=psi
